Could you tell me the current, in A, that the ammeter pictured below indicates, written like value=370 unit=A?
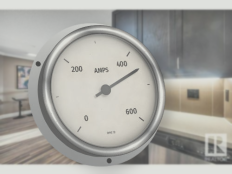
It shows value=450 unit=A
